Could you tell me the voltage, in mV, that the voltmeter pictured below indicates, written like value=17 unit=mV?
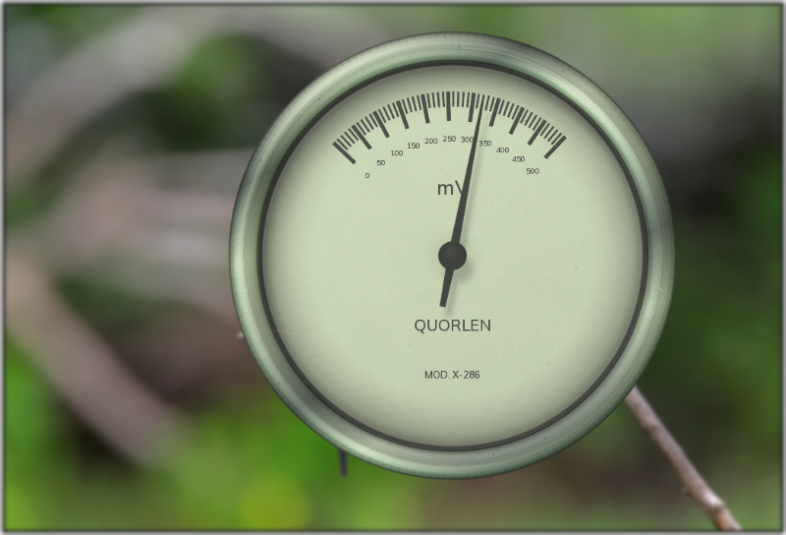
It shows value=320 unit=mV
